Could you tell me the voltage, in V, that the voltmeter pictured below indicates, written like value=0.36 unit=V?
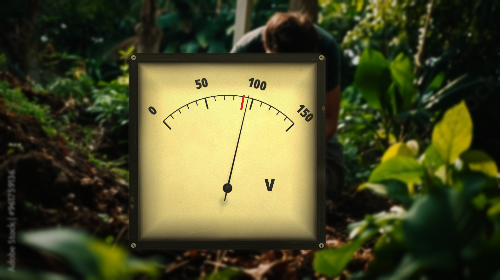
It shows value=95 unit=V
